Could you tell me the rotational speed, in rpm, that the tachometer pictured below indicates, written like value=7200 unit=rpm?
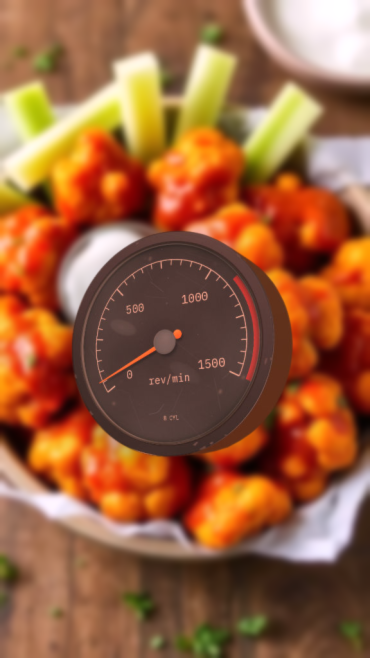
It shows value=50 unit=rpm
